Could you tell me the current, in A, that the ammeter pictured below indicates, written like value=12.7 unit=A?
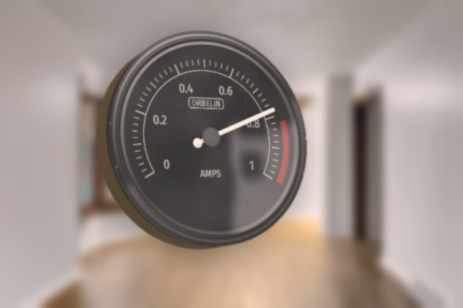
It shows value=0.78 unit=A
